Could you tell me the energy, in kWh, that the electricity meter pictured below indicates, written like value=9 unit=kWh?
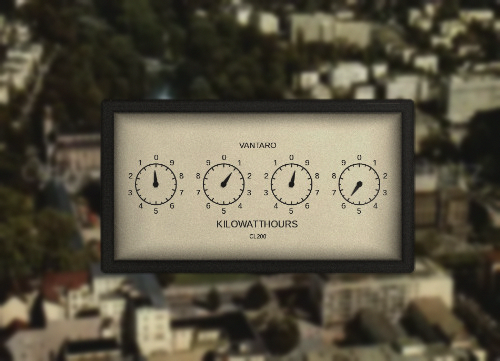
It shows value=96 unit=kWh
